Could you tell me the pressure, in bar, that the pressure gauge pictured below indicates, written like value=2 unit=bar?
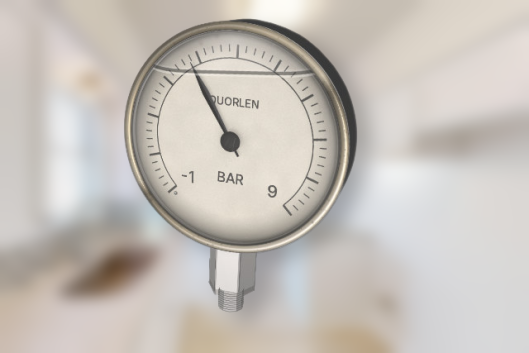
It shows value=2.8 unit=bar
